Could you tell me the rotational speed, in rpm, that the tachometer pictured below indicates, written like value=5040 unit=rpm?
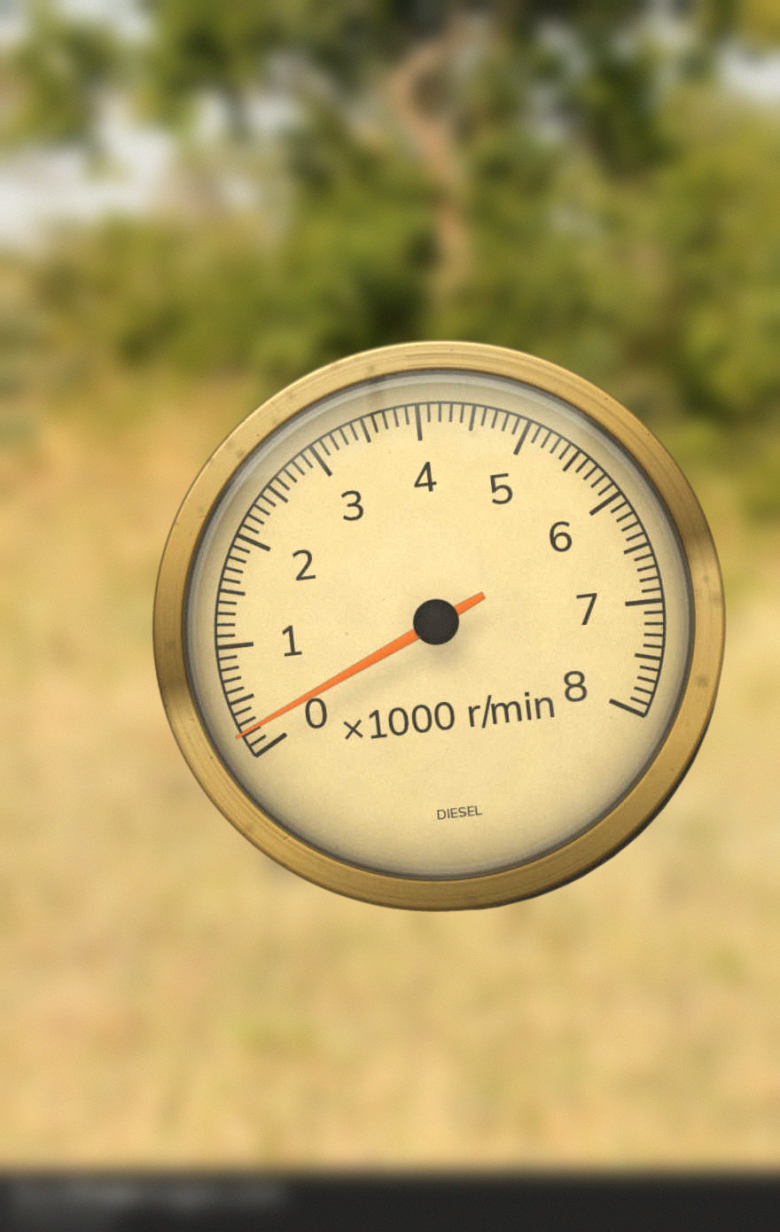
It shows value=200 unit=rpm
